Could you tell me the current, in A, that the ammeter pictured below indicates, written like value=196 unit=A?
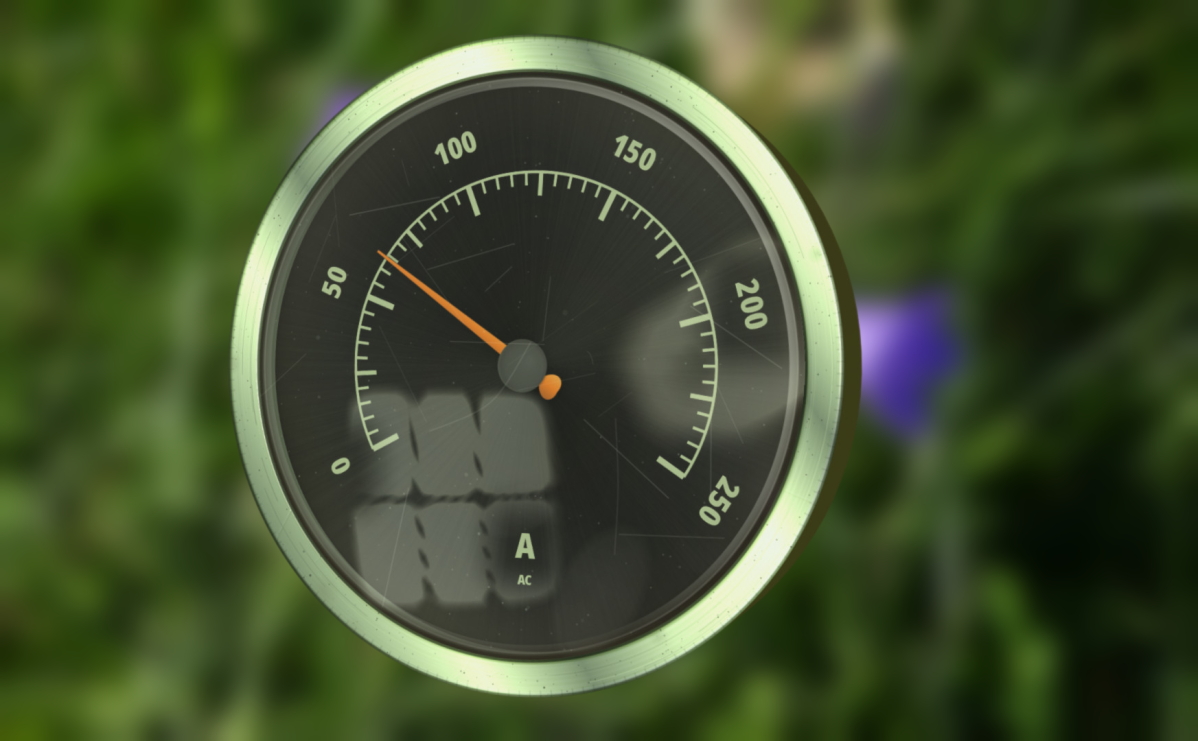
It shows value=65 unit=A
